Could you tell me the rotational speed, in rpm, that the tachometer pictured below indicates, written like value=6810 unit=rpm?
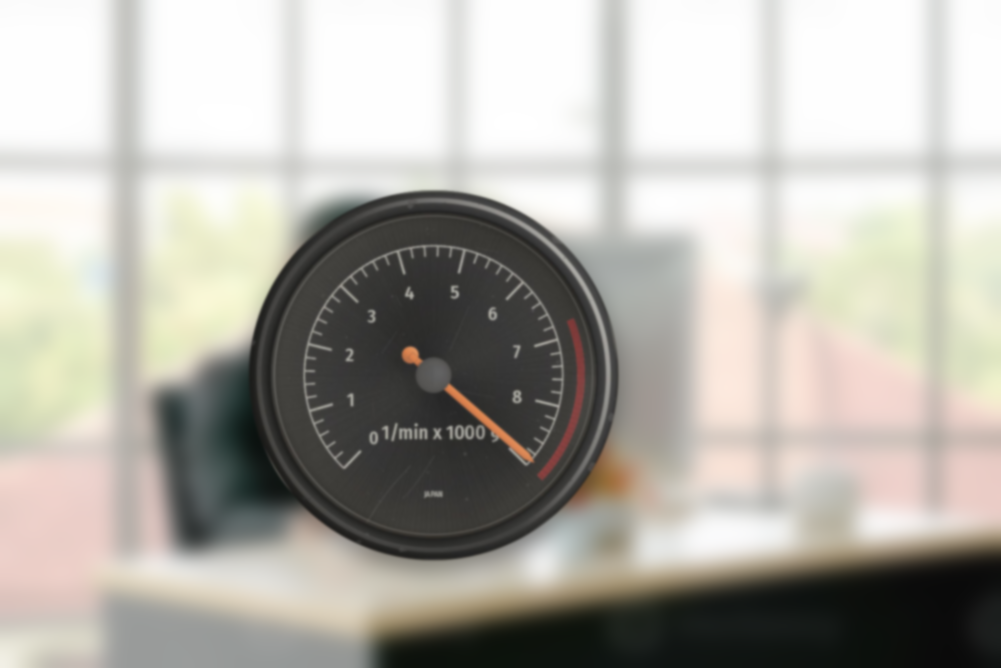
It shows value=8900 unit=rpm
